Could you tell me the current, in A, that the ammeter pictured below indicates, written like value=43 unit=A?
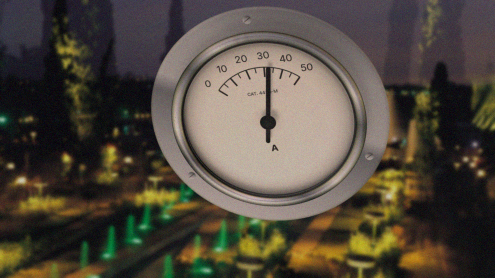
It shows value=32.5 unit=A
